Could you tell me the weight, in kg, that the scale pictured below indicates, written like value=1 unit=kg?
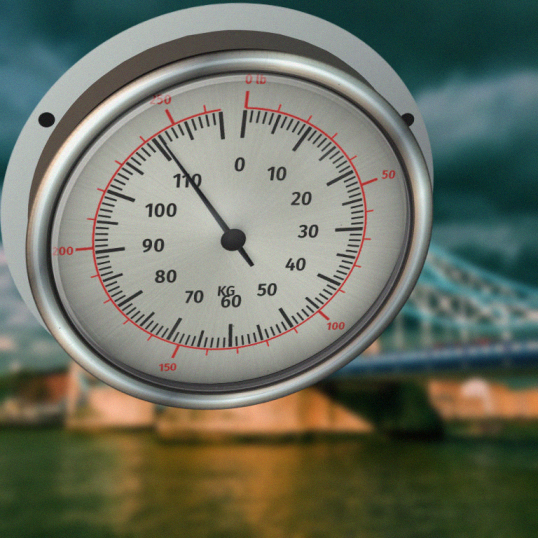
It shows value=111 unit=kg
